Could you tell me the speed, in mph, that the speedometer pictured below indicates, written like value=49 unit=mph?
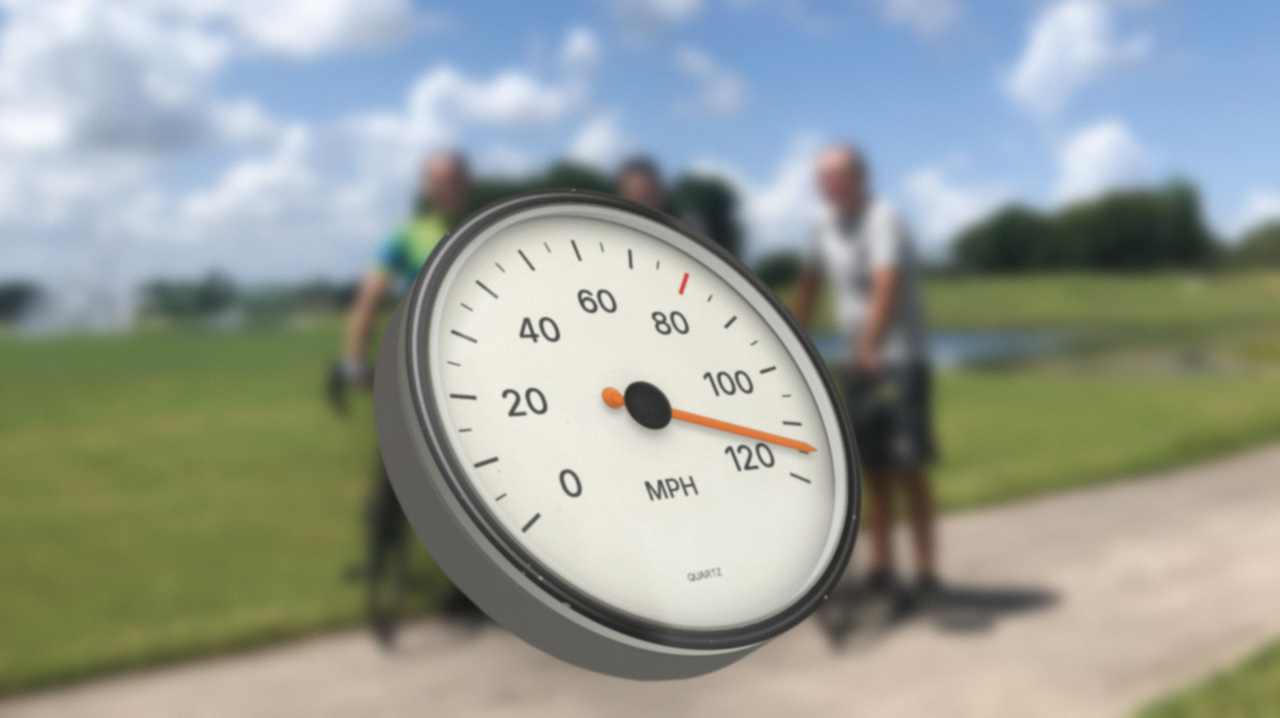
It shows value=115 unit=mph
